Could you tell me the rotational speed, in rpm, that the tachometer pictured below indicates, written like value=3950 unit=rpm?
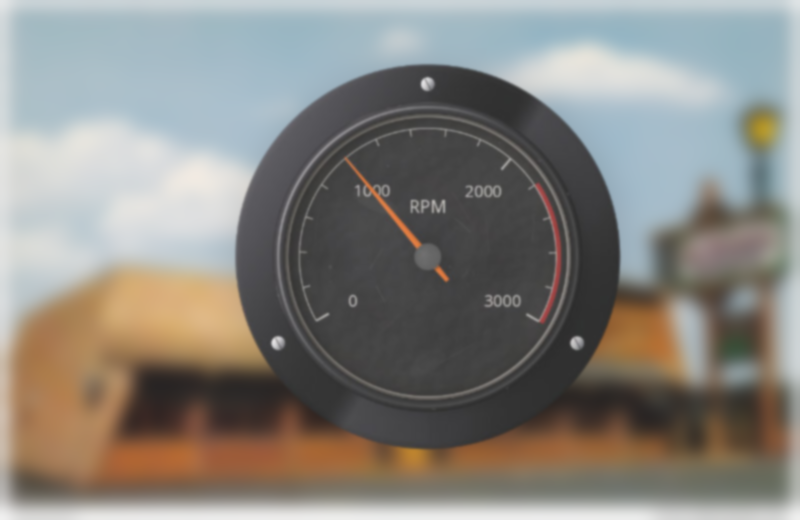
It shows value=1000 unit=rpm
